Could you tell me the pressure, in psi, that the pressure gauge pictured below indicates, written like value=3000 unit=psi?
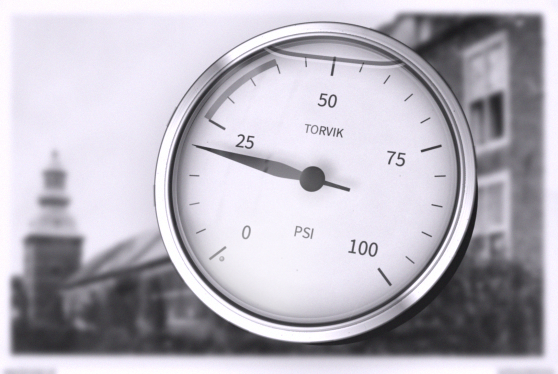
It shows value=20 unit=psi
